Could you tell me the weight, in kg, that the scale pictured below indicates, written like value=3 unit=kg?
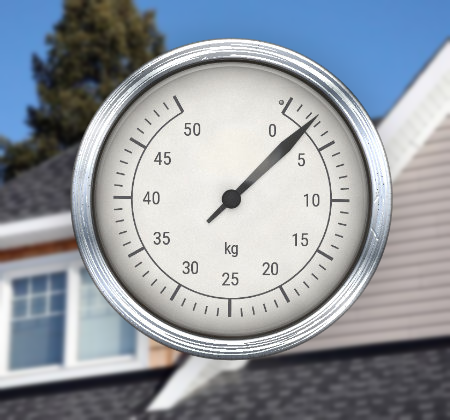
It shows value=2.5 unit=kg
